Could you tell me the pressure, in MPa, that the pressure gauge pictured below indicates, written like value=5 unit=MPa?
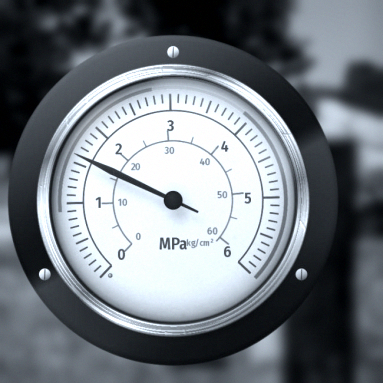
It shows value=1.6 unit=MPa
